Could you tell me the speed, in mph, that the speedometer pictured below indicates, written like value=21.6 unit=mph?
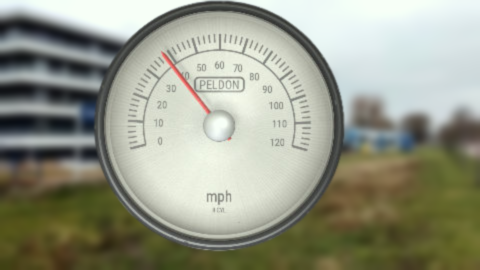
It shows value=38 unit=mph
